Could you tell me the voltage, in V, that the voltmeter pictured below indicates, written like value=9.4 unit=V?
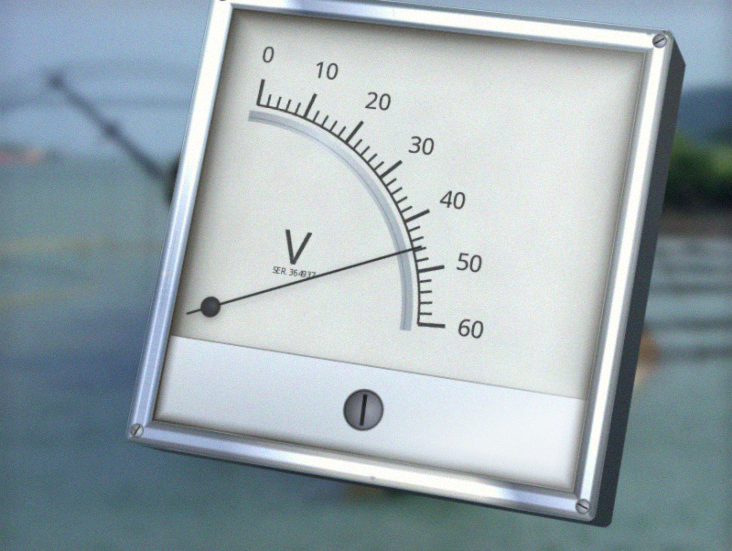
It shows value=46 unit=V
